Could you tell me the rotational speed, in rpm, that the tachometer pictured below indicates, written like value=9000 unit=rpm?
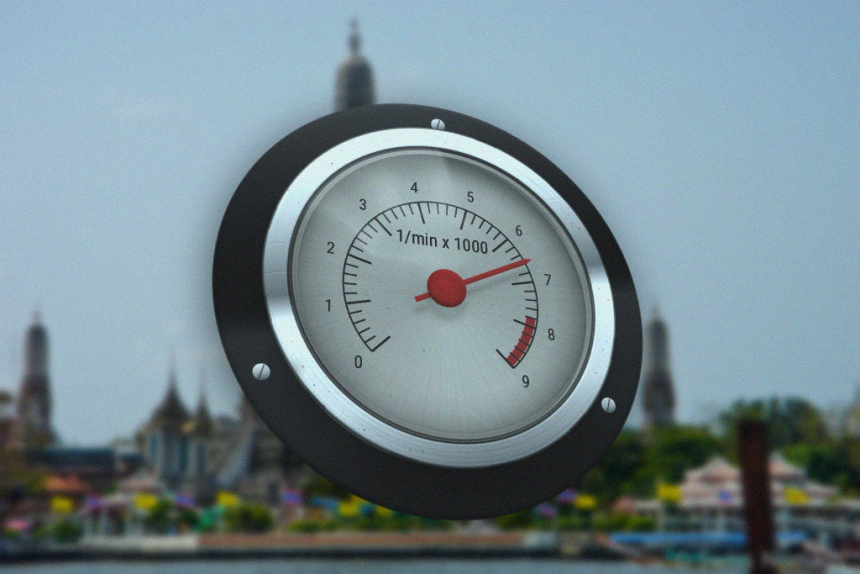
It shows value=6600 unit=rpm
